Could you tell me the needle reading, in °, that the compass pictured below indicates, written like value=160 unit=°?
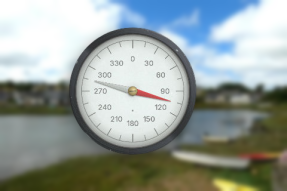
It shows value=105 unit=°
